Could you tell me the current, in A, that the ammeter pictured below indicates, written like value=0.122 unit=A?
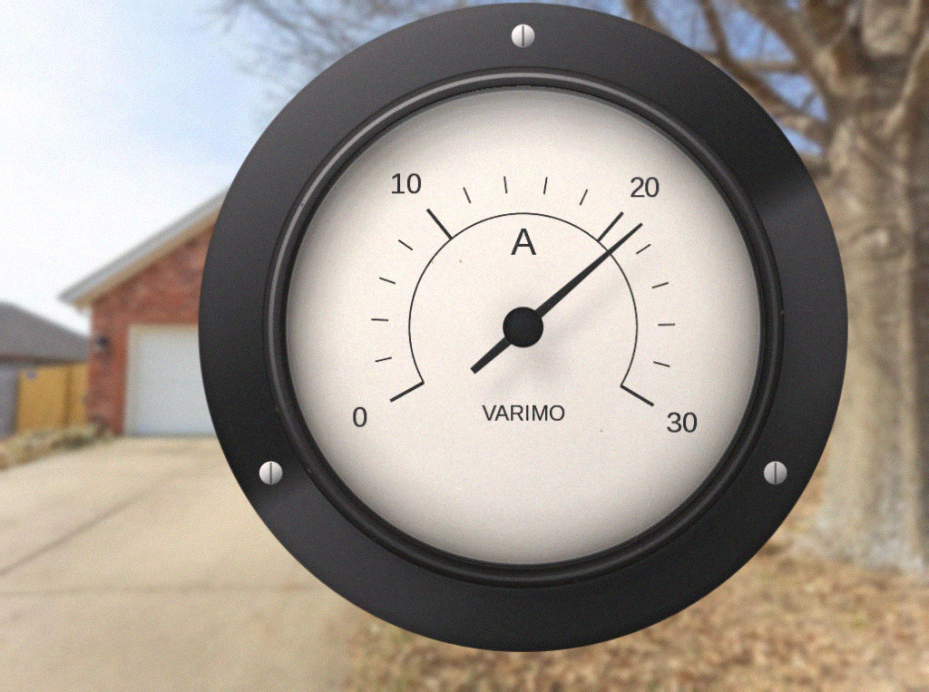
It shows value=21 unit=A
